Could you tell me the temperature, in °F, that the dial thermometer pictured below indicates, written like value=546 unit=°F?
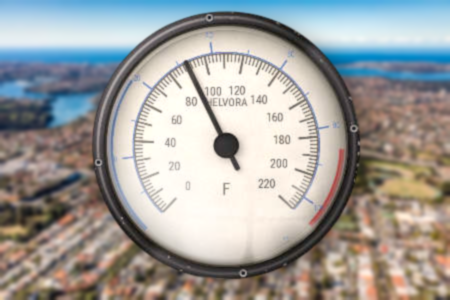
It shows value=90 unit=°F
